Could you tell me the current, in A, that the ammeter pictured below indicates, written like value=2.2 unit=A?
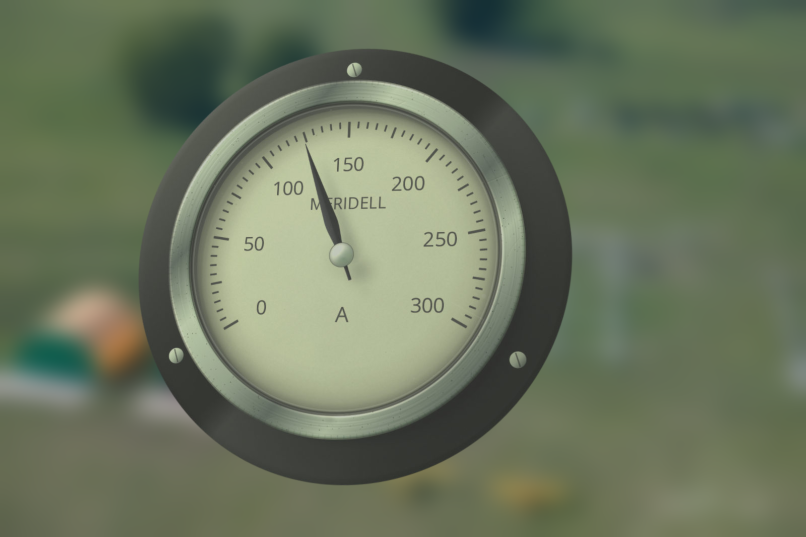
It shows value=125 unit=A
